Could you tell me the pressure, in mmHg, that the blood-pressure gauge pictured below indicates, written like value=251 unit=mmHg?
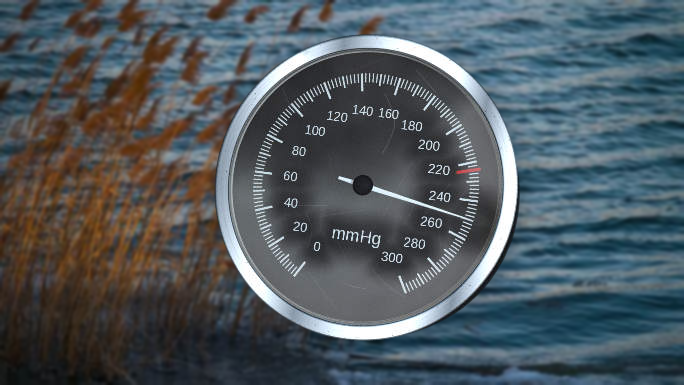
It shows value=250 unit=mmHg
